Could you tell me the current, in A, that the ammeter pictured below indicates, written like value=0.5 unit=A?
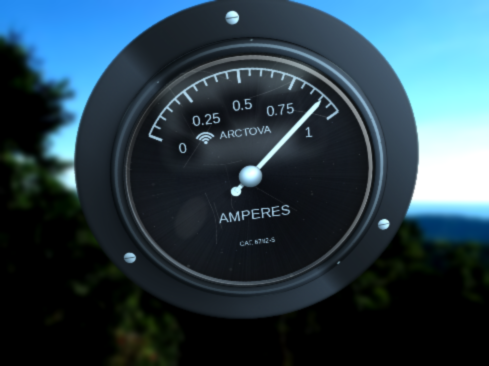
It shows value=0.9 unit=A
